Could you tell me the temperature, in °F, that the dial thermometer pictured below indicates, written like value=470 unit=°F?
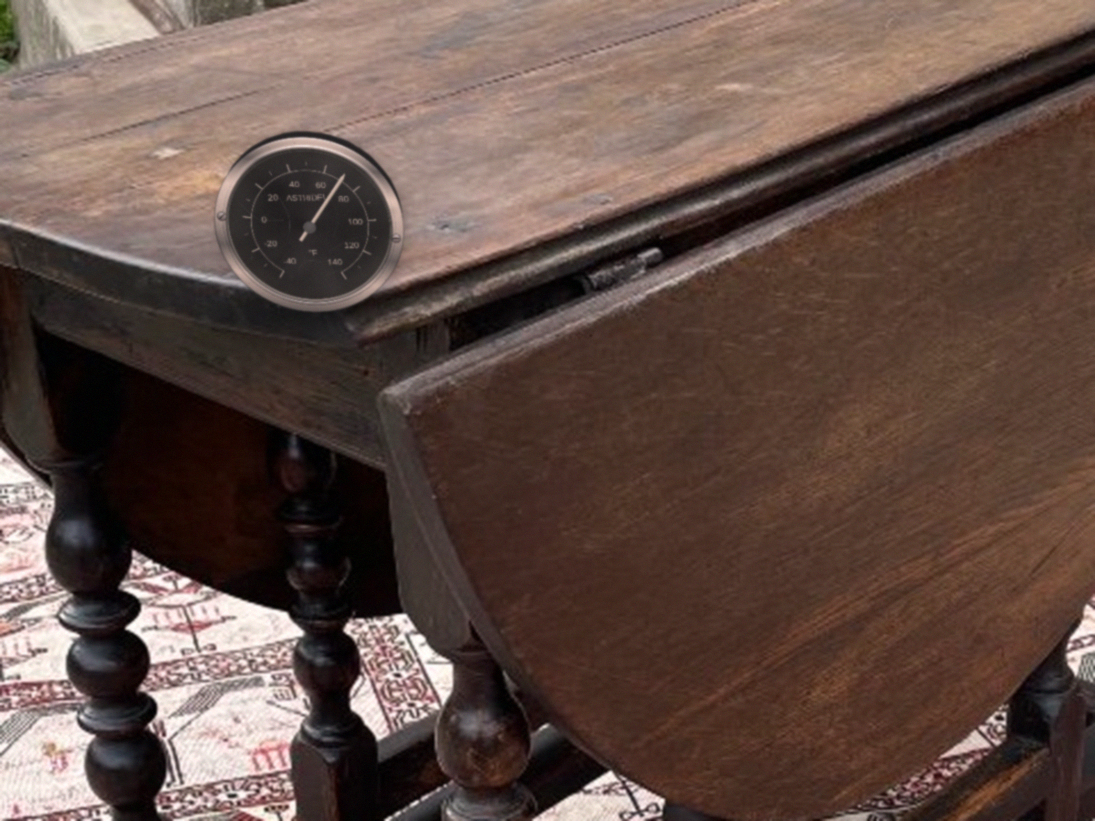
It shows value=70 unit=°F
